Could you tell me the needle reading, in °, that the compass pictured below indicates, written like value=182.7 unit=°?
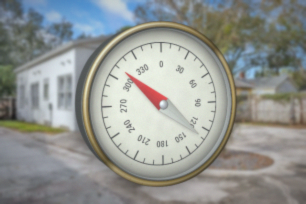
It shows value=310 unit=°
